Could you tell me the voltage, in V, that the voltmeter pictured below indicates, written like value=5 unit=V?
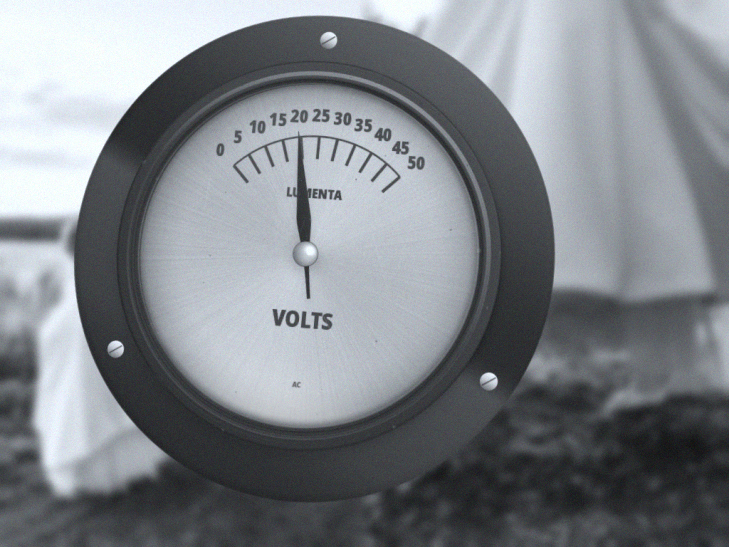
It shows value=20 unit=V
